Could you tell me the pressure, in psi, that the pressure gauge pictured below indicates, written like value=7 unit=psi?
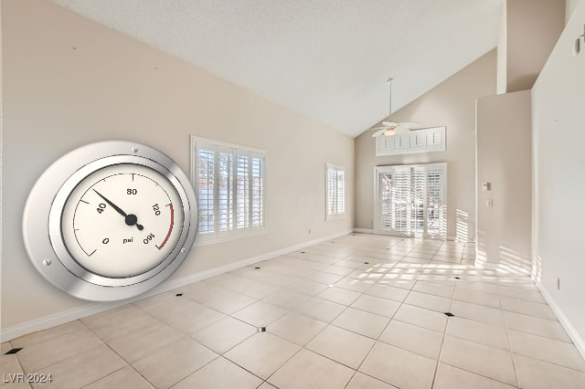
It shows value=50 unit=psi
